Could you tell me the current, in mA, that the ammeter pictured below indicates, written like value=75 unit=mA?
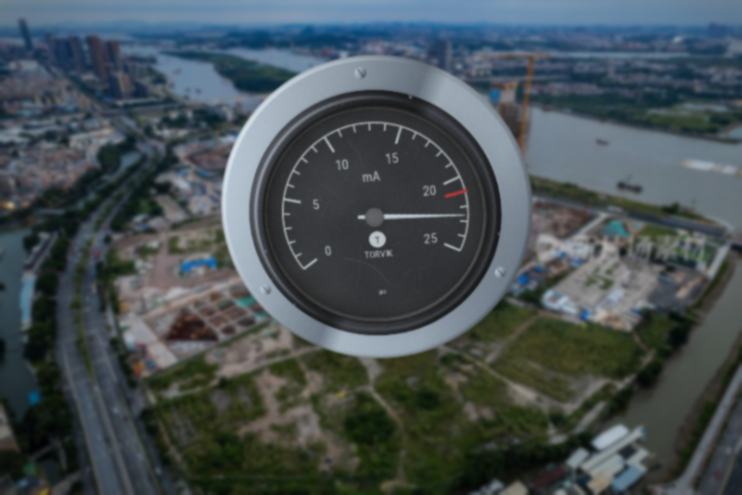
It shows value=22.5 unit=mA
